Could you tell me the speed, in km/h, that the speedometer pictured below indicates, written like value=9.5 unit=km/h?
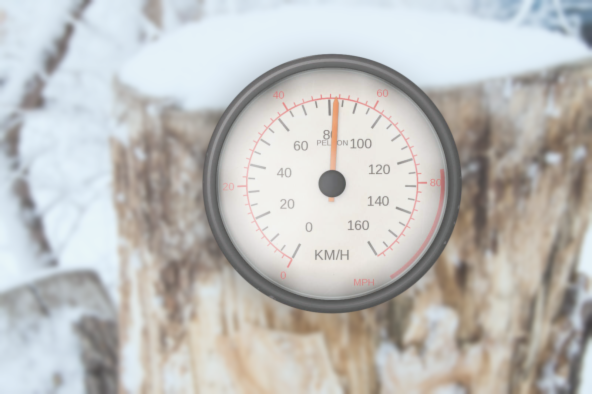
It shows value=82.5 unit=km/h
